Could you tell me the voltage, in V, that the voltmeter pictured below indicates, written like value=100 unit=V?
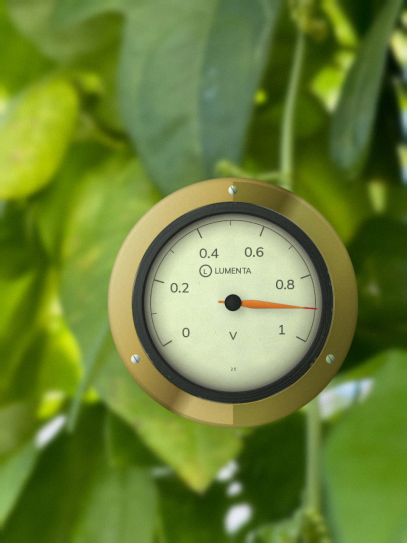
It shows value=0.9 unit=V
